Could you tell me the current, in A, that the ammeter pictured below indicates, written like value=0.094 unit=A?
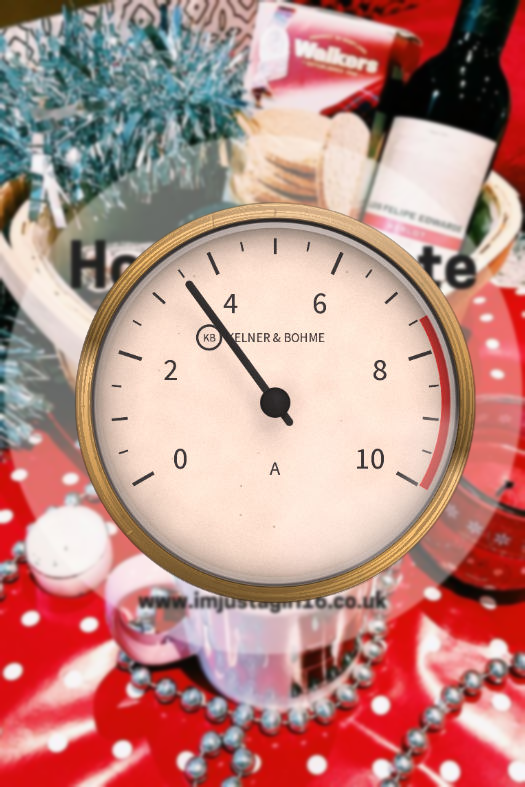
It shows value=3.5 unit=A
